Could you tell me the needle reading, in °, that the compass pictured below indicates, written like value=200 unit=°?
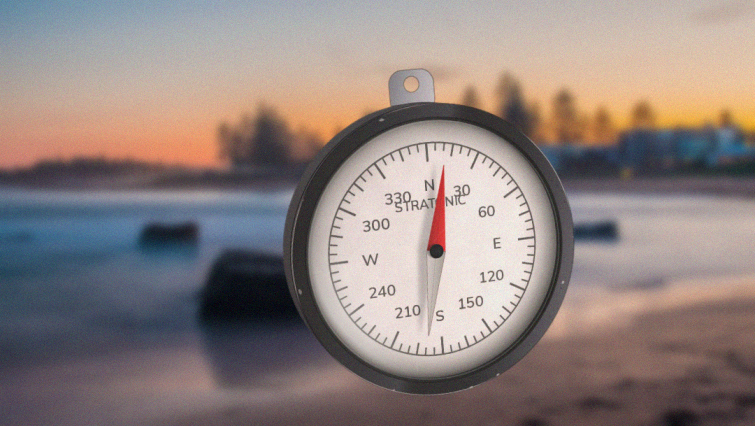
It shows value=10 unit=°
